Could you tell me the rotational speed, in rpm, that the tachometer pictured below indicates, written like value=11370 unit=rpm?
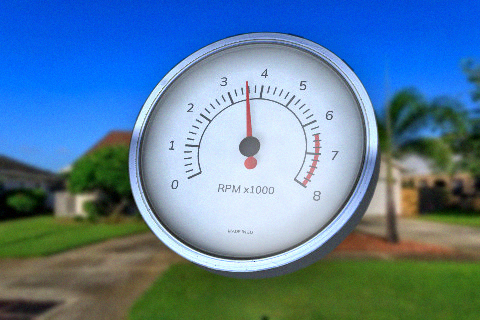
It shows value=3600 unit=rpm
